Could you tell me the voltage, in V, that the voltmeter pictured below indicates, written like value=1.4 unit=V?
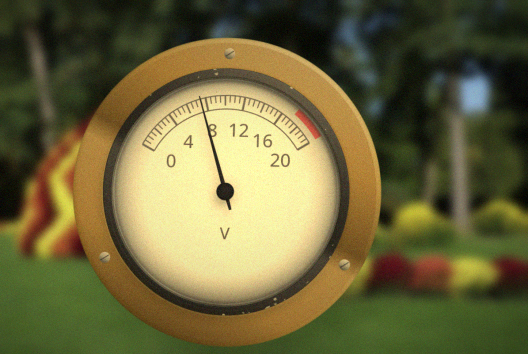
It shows value=7.5 unit=V
